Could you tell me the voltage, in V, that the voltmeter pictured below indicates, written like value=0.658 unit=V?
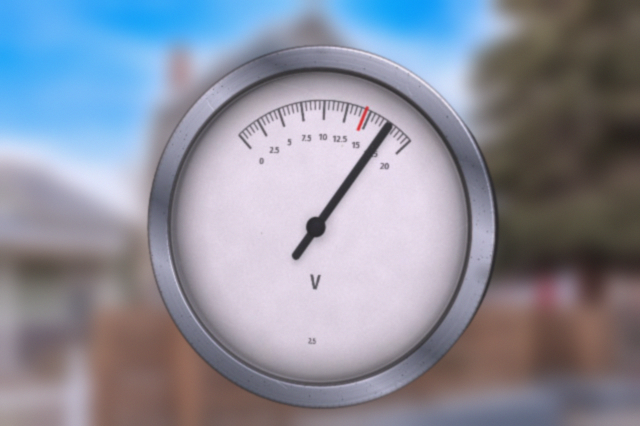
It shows value=17.5 unit=V
